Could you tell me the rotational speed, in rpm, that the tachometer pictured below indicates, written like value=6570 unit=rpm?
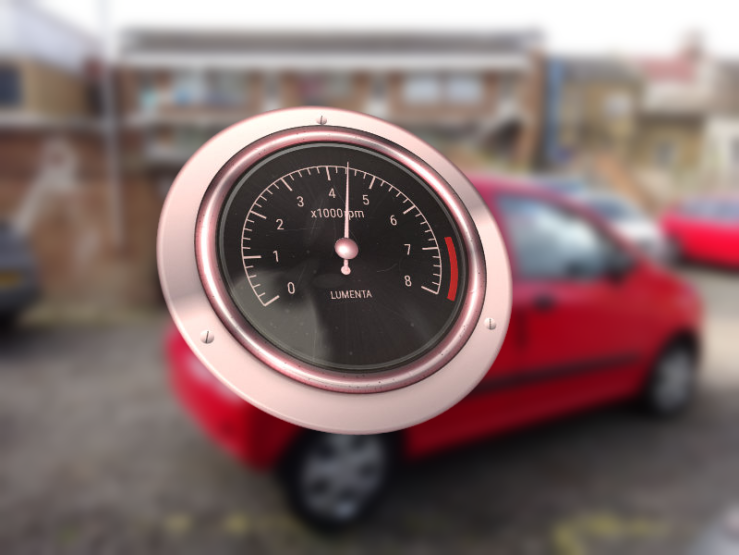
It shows value=4400 unit=rpm
